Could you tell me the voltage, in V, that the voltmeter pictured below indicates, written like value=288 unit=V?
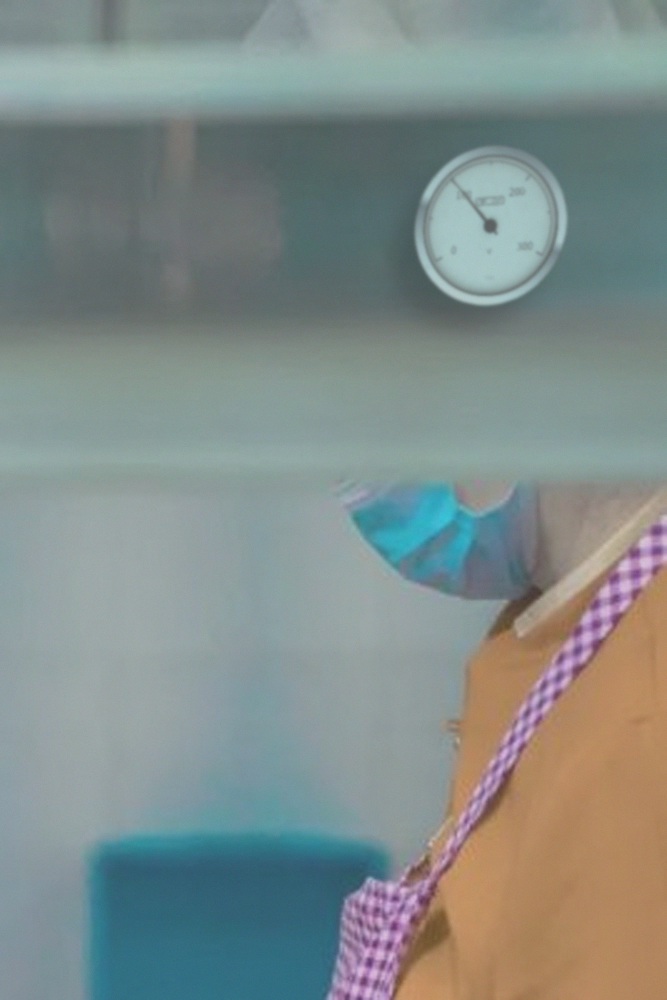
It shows value=100 unit=V
